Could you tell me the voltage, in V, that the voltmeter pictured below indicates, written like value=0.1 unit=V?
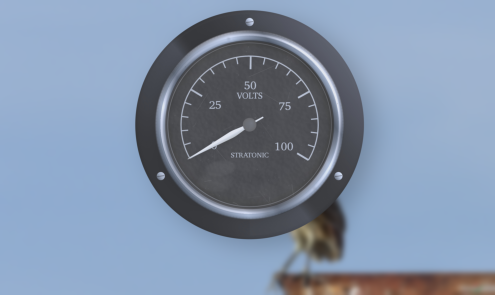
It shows value=0 unit=V
